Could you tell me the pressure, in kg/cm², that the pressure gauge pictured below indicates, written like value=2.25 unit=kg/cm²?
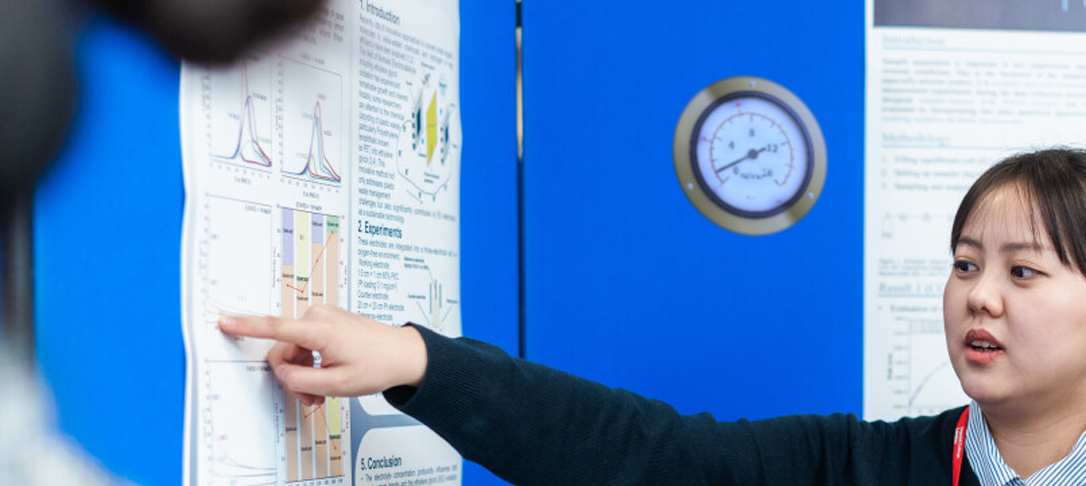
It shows value=1 unit=kg/cm²
